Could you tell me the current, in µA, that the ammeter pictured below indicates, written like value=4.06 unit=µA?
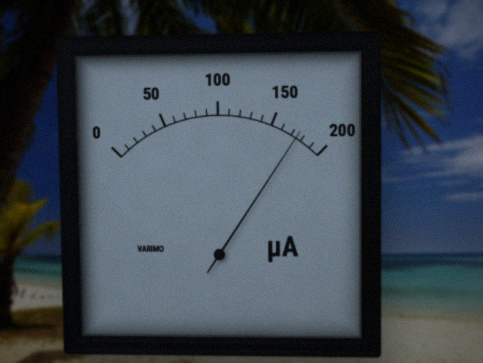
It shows value=175 unit=µA
